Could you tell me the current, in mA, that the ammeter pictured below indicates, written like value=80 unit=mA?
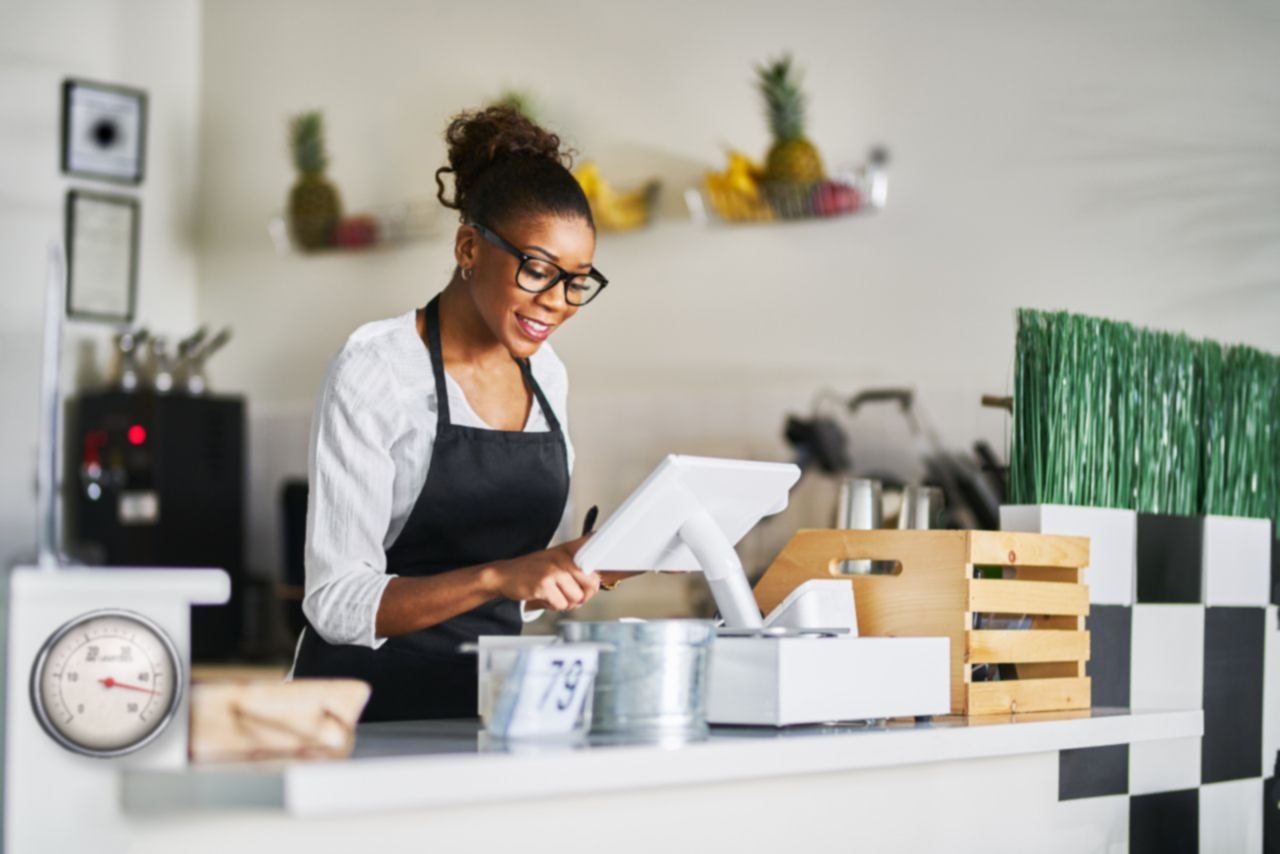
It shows value=44 unit=mA
